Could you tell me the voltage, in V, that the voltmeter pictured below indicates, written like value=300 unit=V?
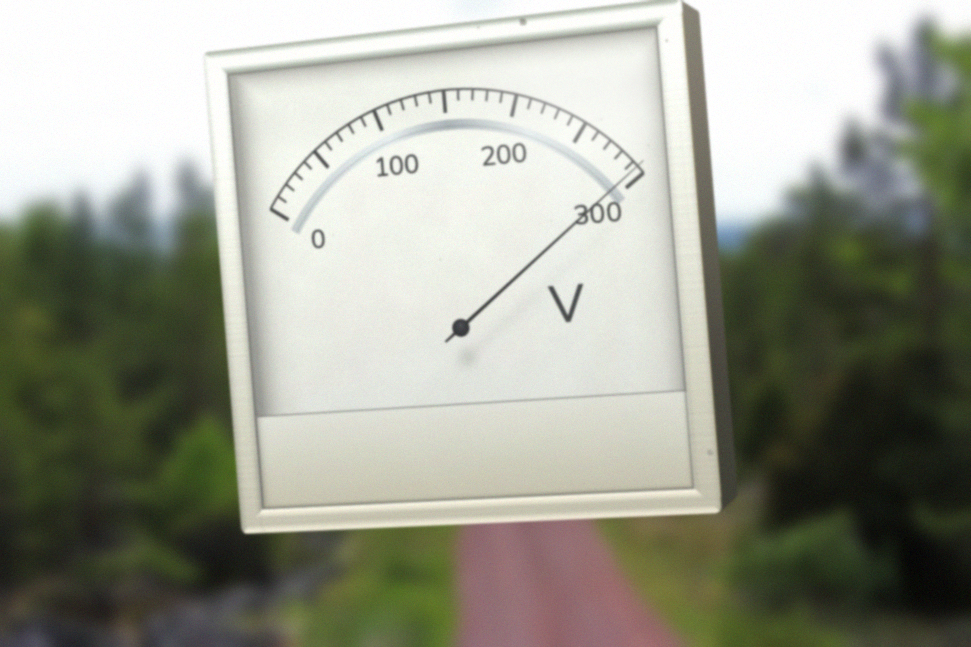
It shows value=295 unit=V
